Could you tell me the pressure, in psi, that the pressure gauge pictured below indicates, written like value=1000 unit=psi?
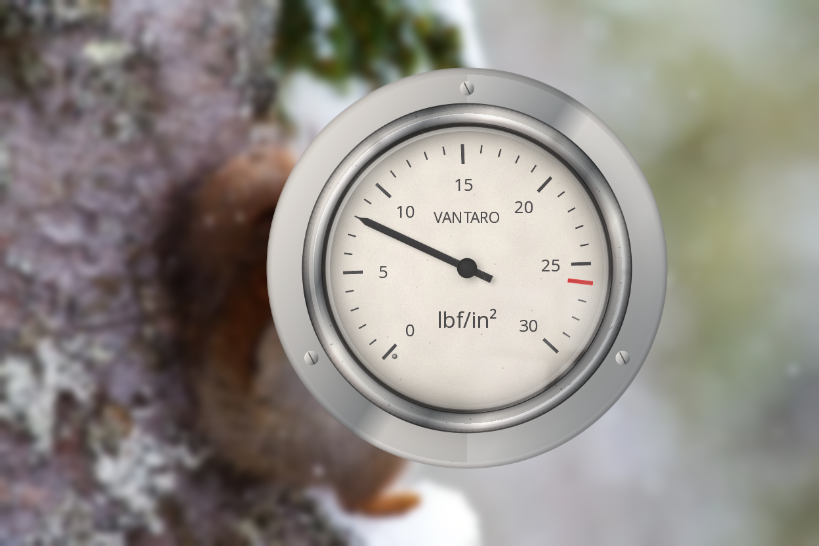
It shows value=8 unit=psi
